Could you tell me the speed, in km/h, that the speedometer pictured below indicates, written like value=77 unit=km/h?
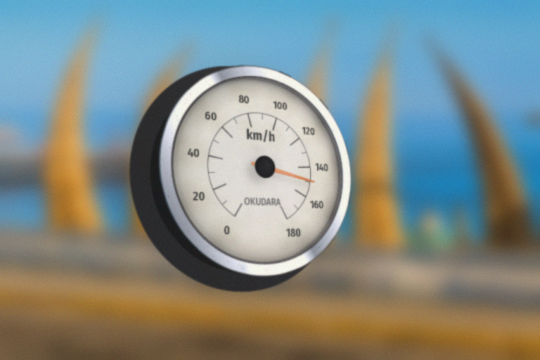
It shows value=150 unit=km/h
